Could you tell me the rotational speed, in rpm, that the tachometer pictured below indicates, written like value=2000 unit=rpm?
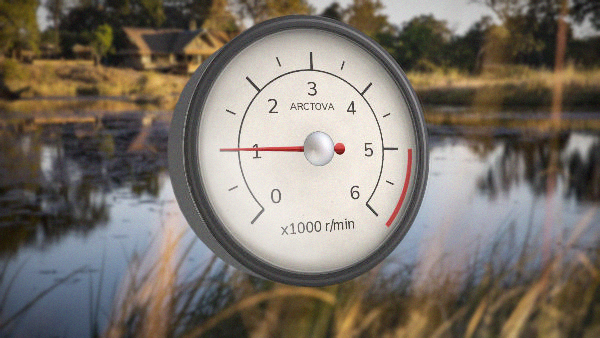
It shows value=1000 unit=rpm
